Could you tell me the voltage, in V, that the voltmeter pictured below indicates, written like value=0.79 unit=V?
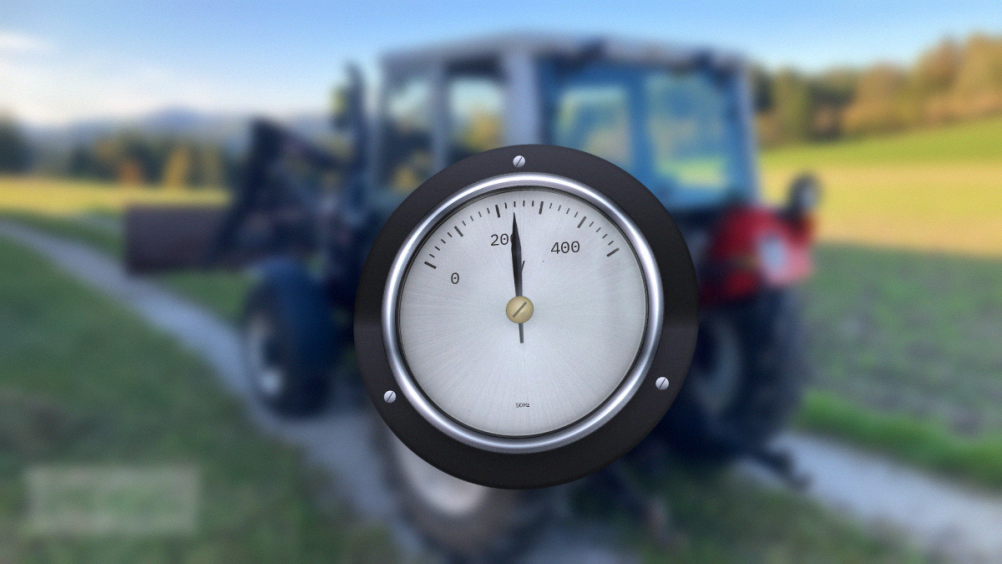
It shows value=240 unit=V
